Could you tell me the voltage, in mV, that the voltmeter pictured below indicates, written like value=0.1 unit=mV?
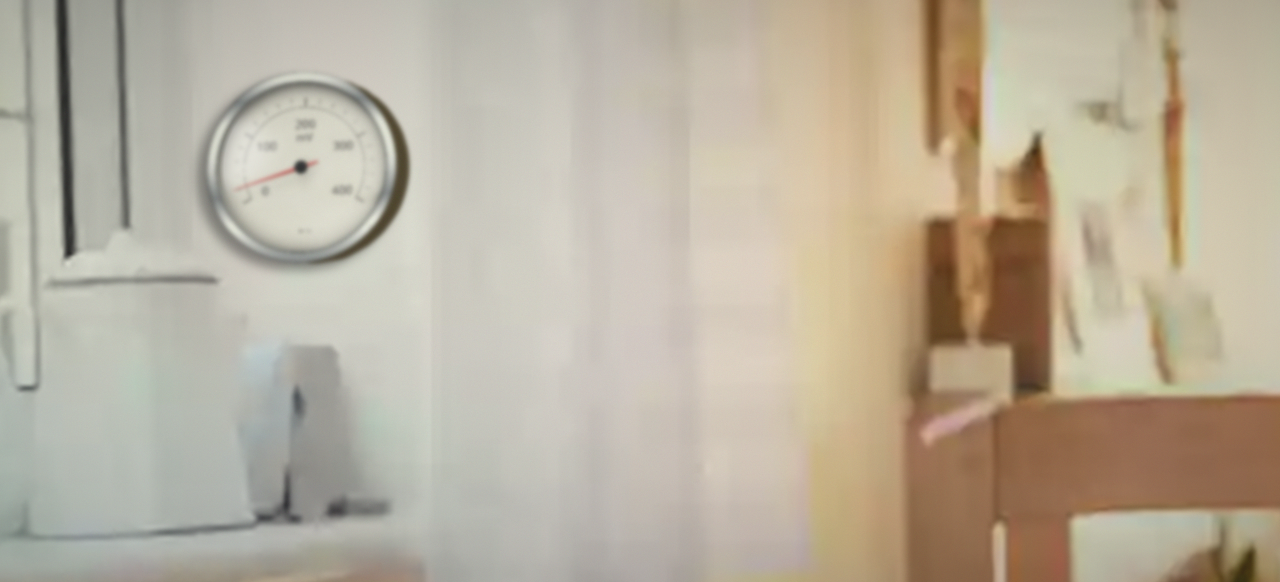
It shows value=20 unit=mV
